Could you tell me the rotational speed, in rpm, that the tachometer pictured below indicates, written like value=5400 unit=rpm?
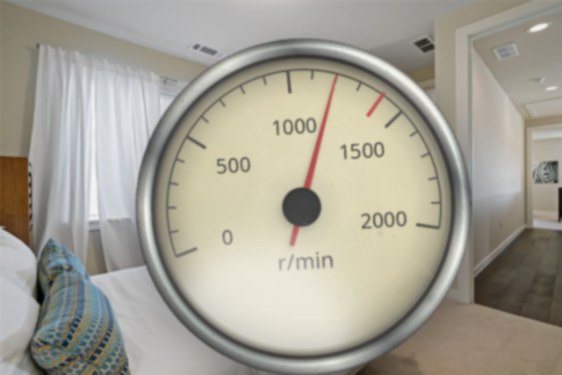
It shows value=1200 unit=rpm
